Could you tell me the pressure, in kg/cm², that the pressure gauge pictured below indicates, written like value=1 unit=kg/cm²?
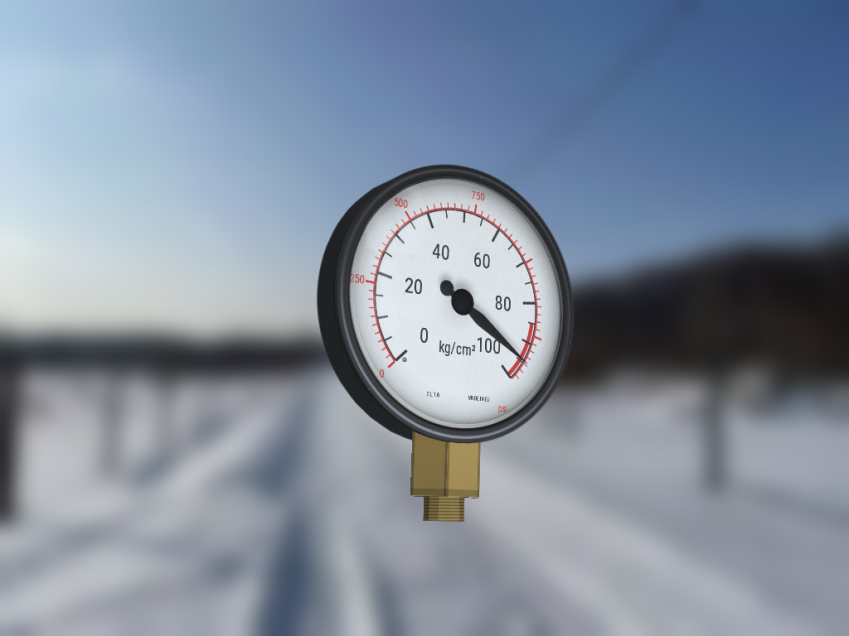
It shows value=95 unit=kg/cm²
